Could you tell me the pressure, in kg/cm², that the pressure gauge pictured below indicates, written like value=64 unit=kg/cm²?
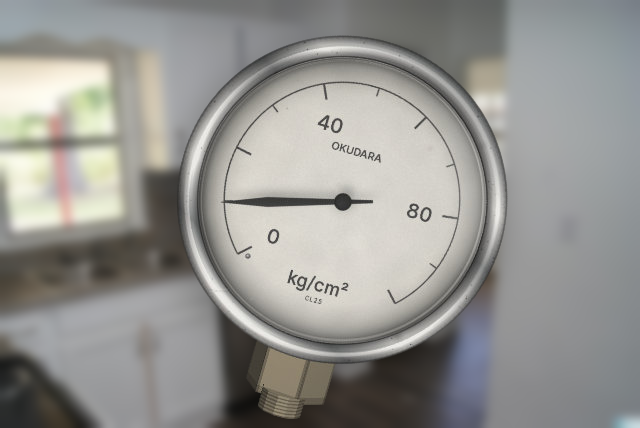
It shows value=10 unit=kg/cm²
